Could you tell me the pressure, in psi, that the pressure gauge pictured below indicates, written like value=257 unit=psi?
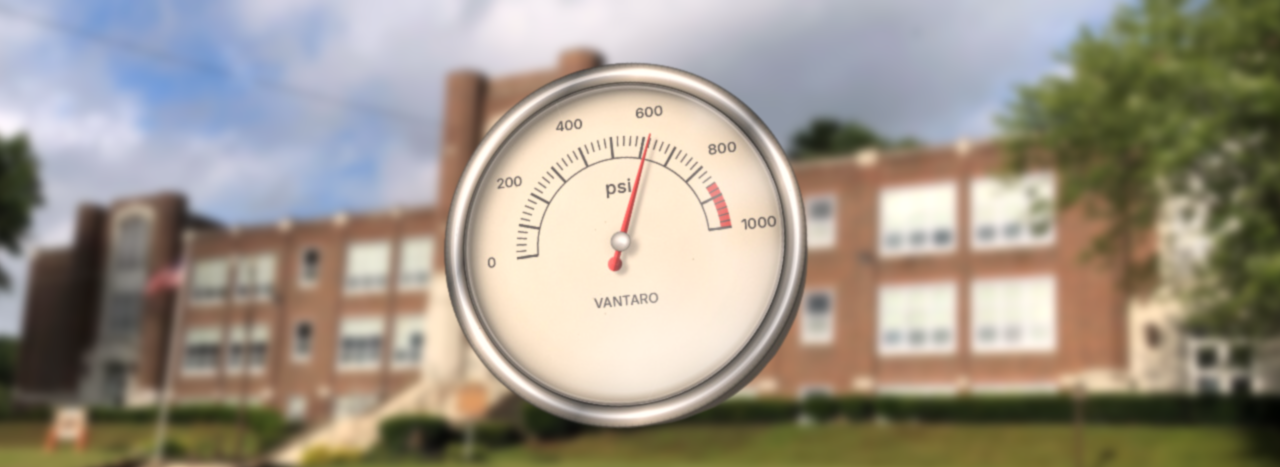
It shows value=620 unit=psi
